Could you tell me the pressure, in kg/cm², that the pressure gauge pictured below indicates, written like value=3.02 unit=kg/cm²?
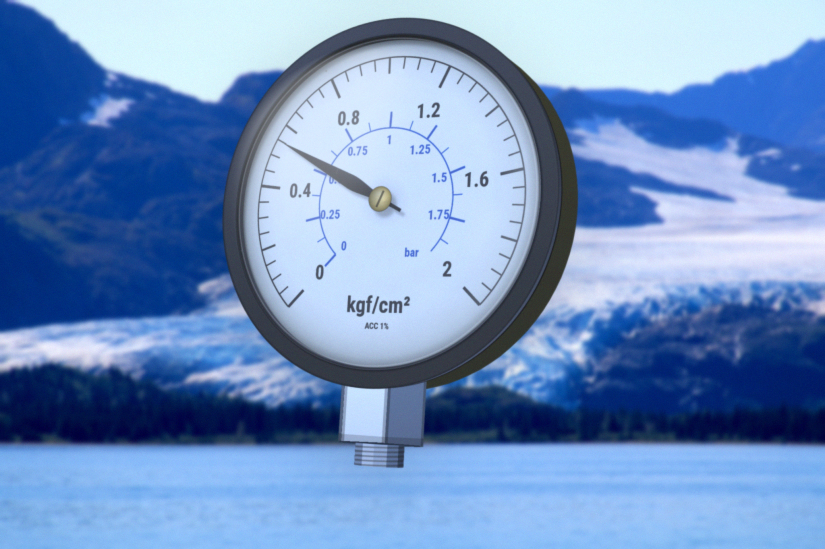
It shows value=0.55 unit=kg/cm²
